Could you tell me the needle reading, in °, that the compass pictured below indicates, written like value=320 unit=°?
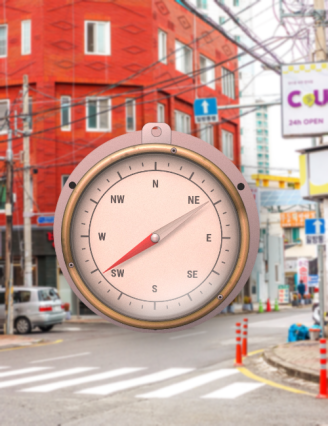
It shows value=235 unit=°
